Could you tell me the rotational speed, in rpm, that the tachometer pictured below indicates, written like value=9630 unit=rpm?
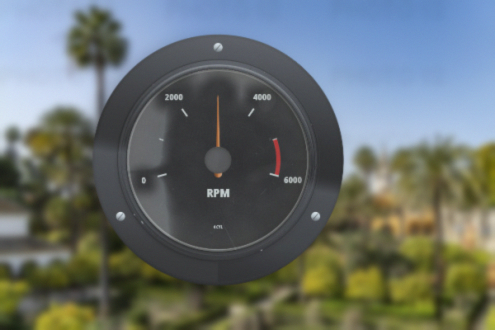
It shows value=3000 unit=rpm
